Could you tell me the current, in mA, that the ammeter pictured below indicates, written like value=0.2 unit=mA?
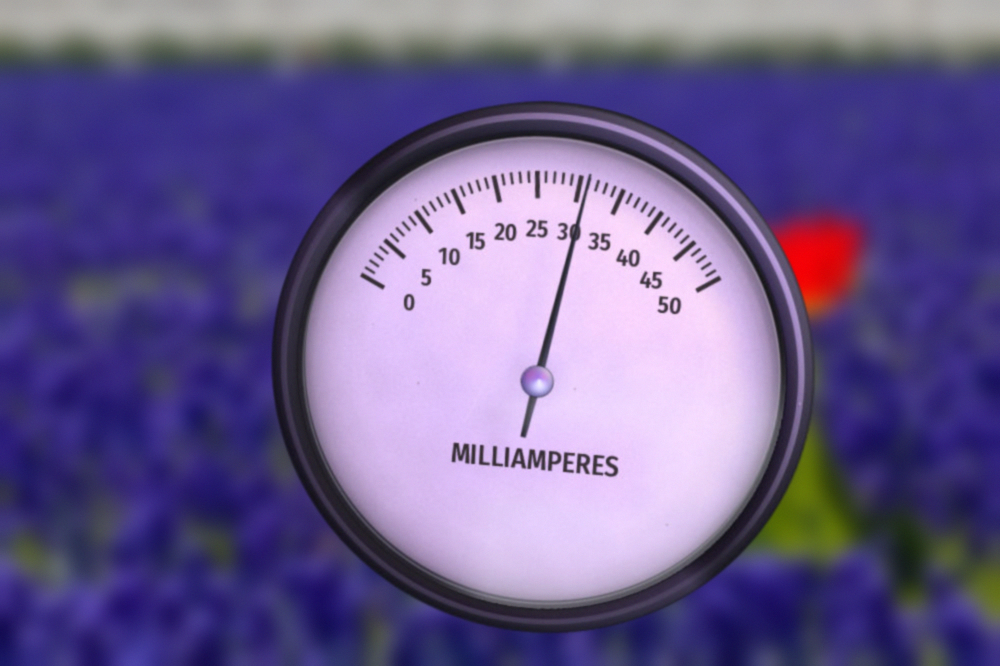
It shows value=31 unit=mA
